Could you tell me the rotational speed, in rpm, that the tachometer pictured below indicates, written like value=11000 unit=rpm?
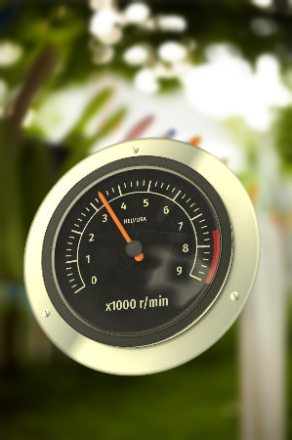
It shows value=3400 unit=rpm
